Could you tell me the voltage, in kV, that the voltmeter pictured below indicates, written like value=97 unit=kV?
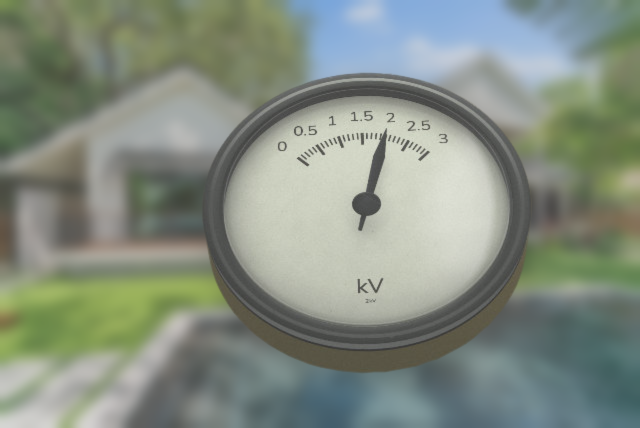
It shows value=2 unit=kV
